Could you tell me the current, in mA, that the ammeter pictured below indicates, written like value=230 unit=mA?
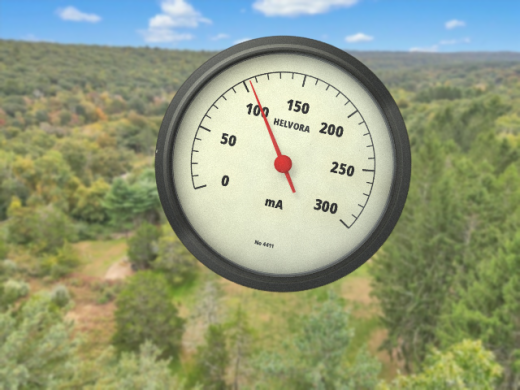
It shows value=105 unit=mA
